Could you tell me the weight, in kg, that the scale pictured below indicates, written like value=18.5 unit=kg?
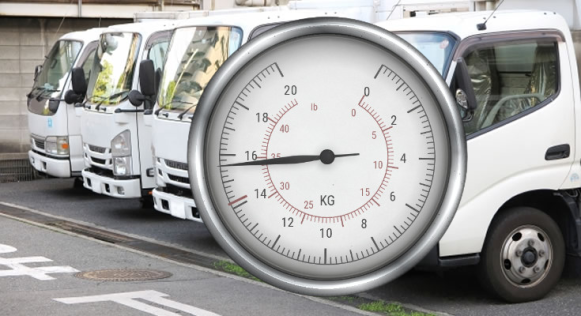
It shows value=15.6 unit=kg
